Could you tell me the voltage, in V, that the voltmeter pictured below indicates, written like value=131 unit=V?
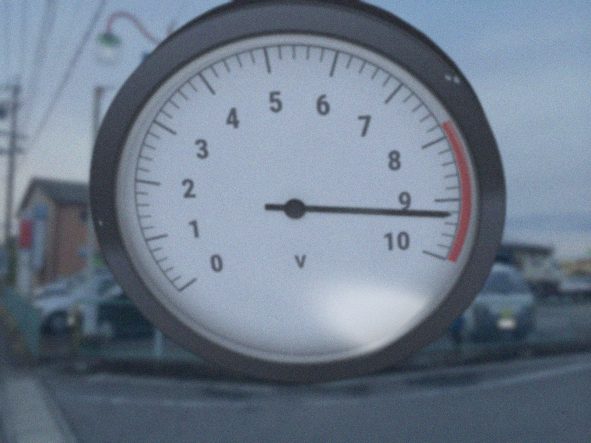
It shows value=9.2 unit=V
